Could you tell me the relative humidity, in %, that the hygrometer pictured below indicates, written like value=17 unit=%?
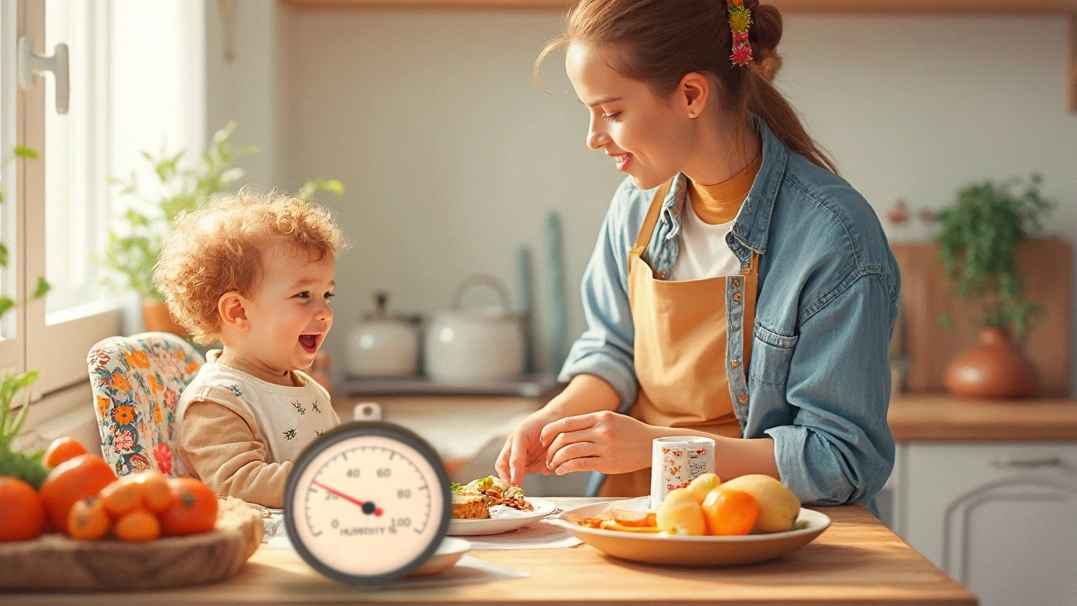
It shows value=24 unit=%
